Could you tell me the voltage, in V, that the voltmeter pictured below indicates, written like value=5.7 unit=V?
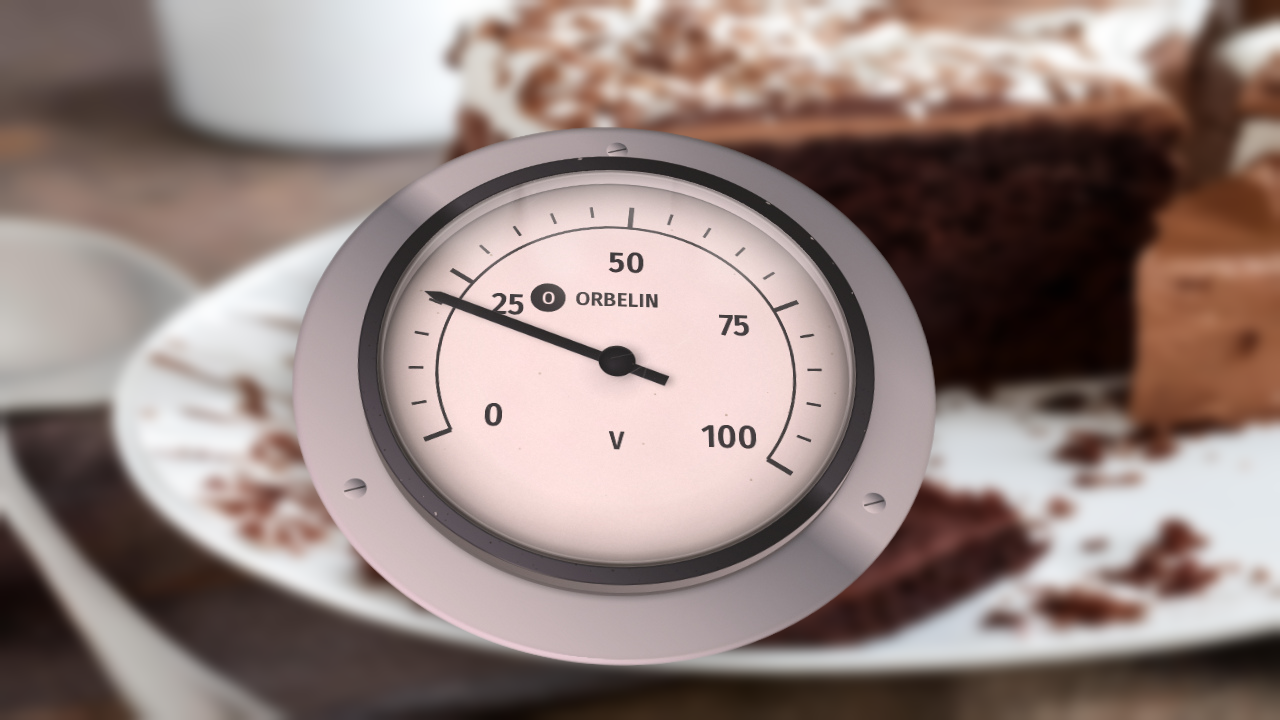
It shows value=20 unit=V
